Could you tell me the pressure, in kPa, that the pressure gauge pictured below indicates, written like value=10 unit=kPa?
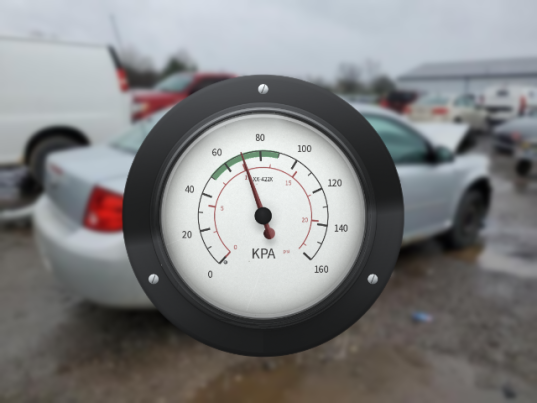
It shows value=70 unit=kPa
